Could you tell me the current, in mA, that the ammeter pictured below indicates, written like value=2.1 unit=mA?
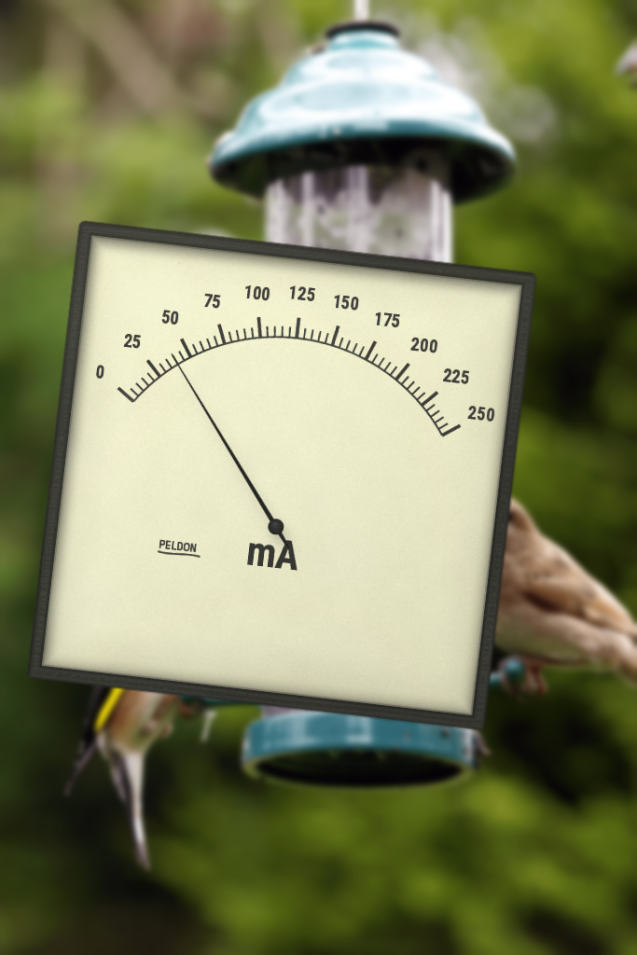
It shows value=40 unit=mA
